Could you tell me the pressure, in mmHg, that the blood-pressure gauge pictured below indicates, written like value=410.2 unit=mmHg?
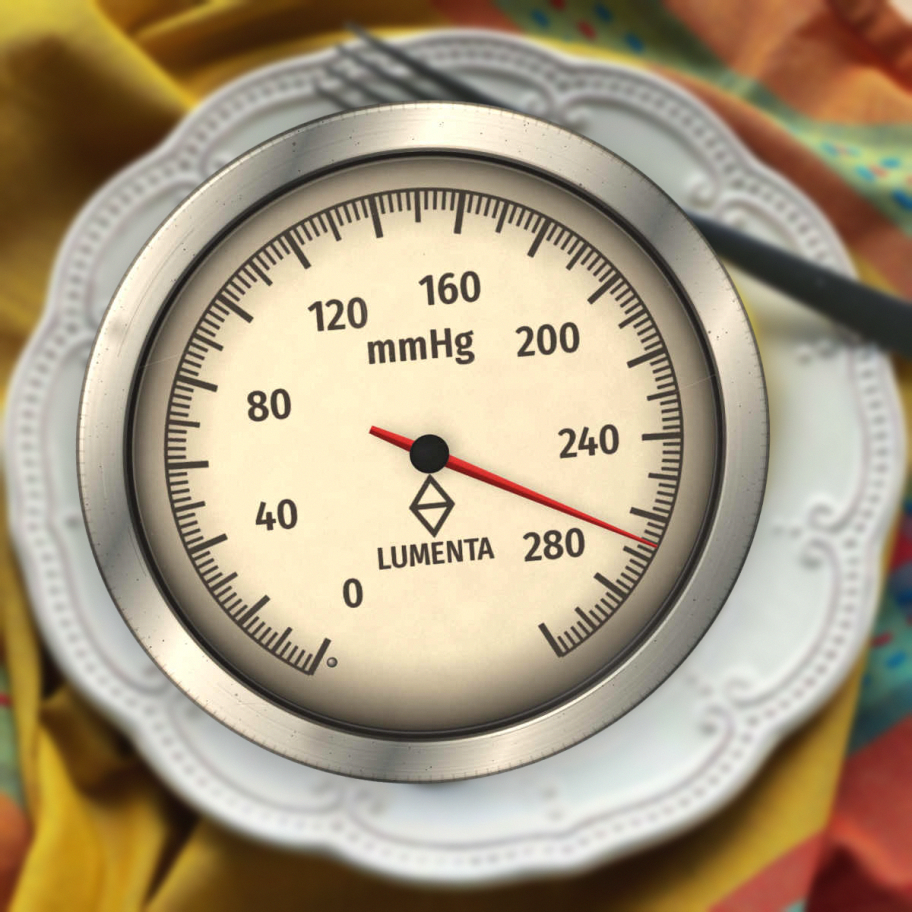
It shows value=266 unit=mmHg
